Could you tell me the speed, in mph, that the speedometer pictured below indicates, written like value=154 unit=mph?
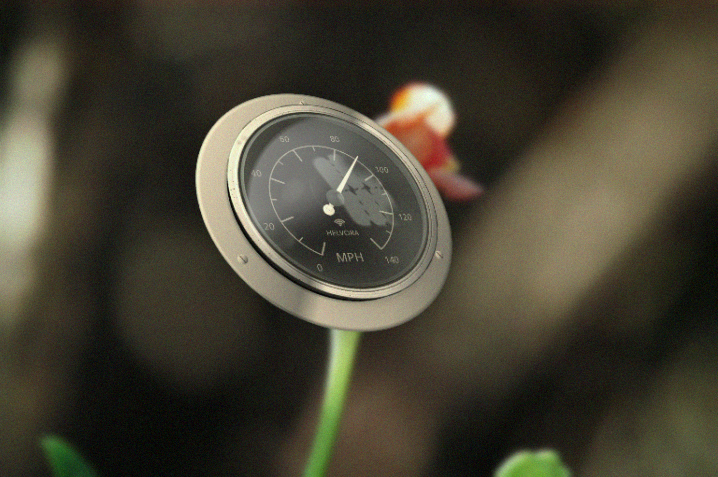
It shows value=90 unit=mph
